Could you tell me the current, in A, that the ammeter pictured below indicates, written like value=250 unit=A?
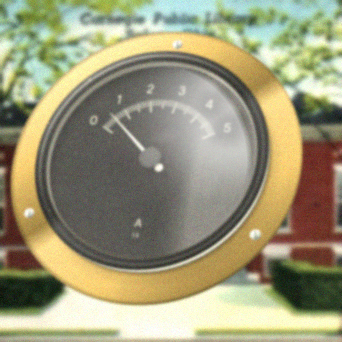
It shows value=0.5 unit=A
